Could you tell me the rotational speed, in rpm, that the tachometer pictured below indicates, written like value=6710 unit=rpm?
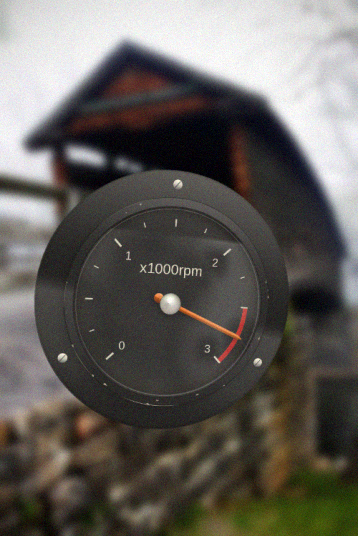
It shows value=2750 unit=rpm
